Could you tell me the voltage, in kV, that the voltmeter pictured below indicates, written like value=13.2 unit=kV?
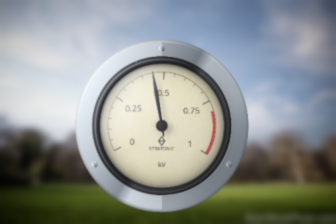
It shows value=0.45 unit=kV
